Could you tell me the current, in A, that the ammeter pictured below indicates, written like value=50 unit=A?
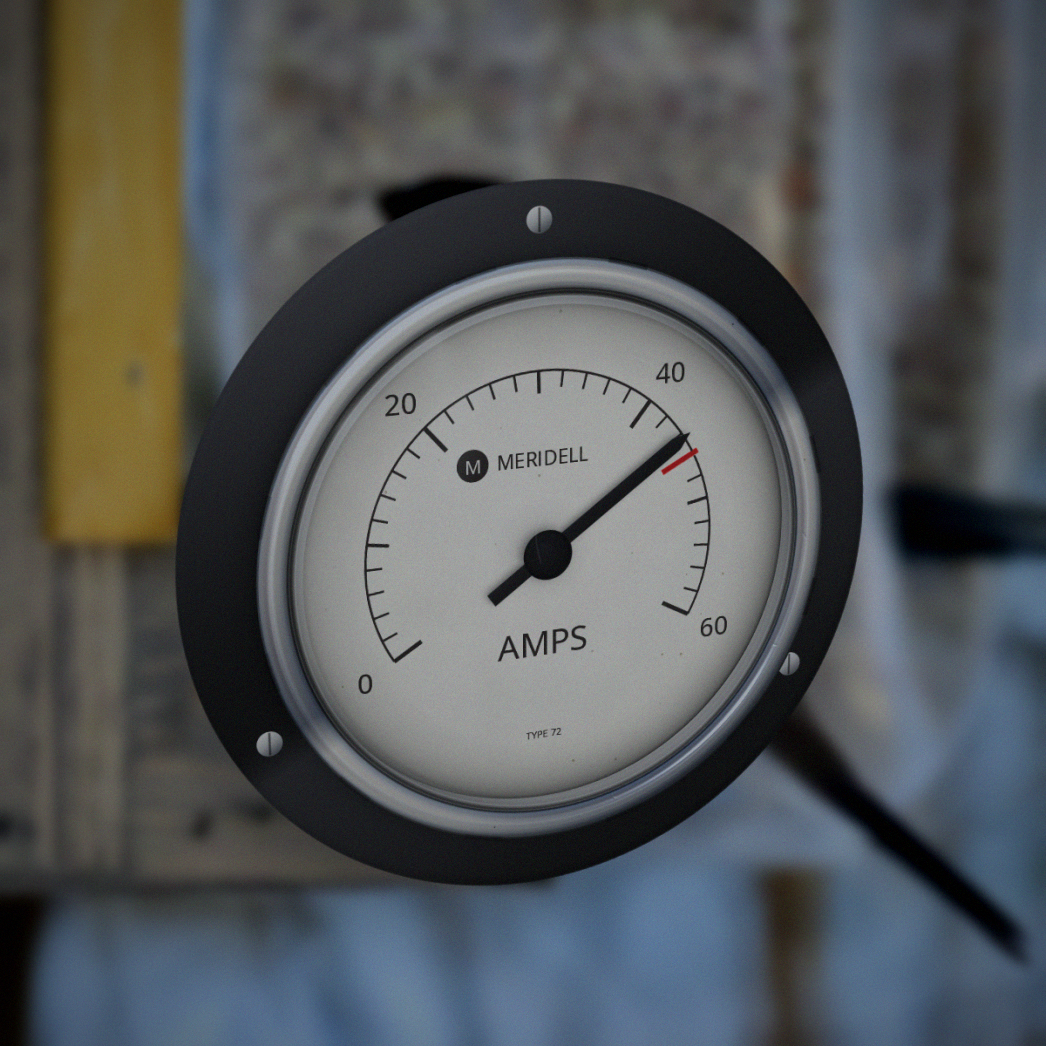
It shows value=44 unit=A
